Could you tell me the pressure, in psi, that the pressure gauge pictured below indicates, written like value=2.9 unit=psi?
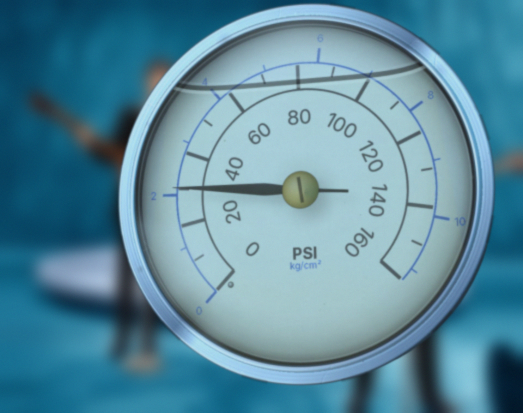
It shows value=30 unit=psi
